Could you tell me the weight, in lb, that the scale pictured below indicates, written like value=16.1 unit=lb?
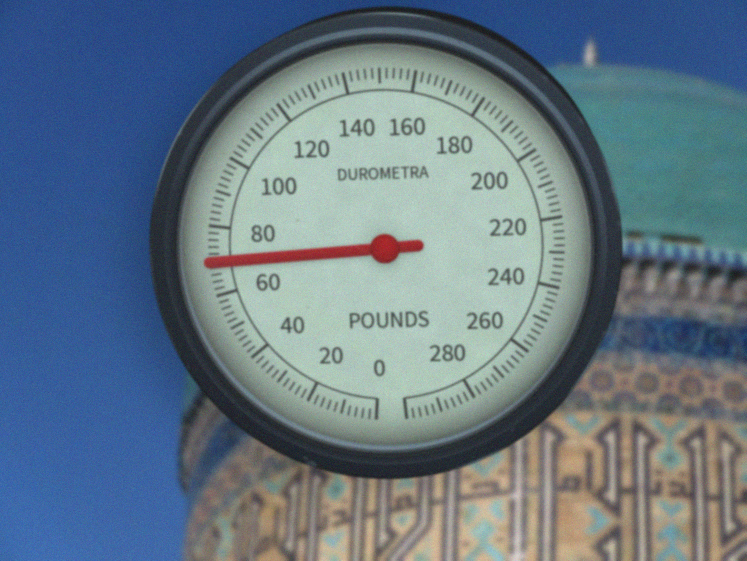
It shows value=70 unit=lb
